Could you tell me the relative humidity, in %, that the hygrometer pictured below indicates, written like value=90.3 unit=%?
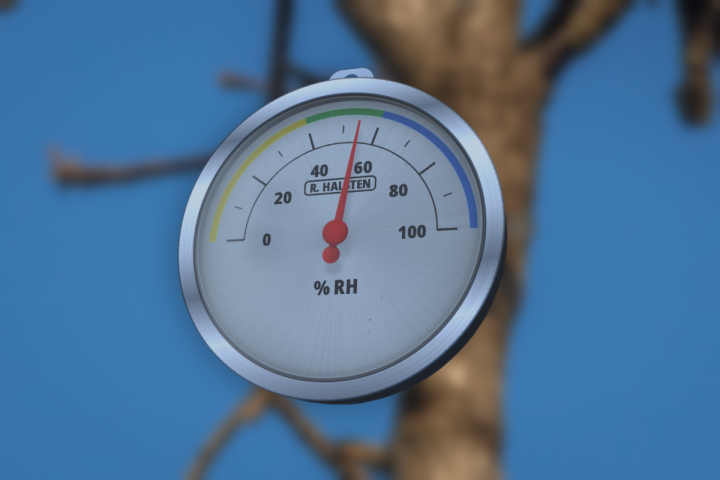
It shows value=55 unit=%
